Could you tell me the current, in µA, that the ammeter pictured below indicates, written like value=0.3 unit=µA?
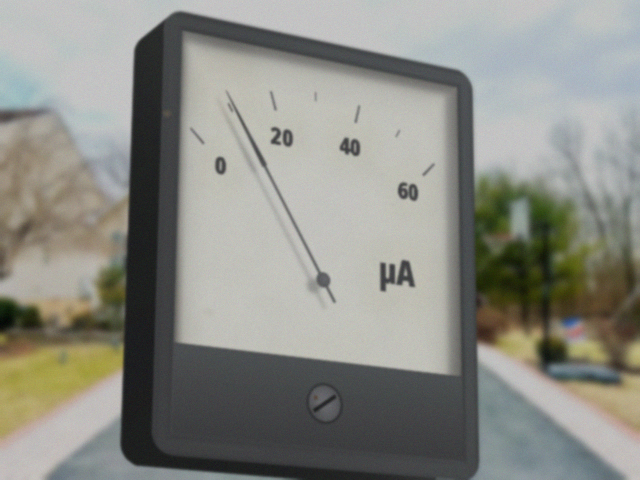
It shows value=10 unit=µA
